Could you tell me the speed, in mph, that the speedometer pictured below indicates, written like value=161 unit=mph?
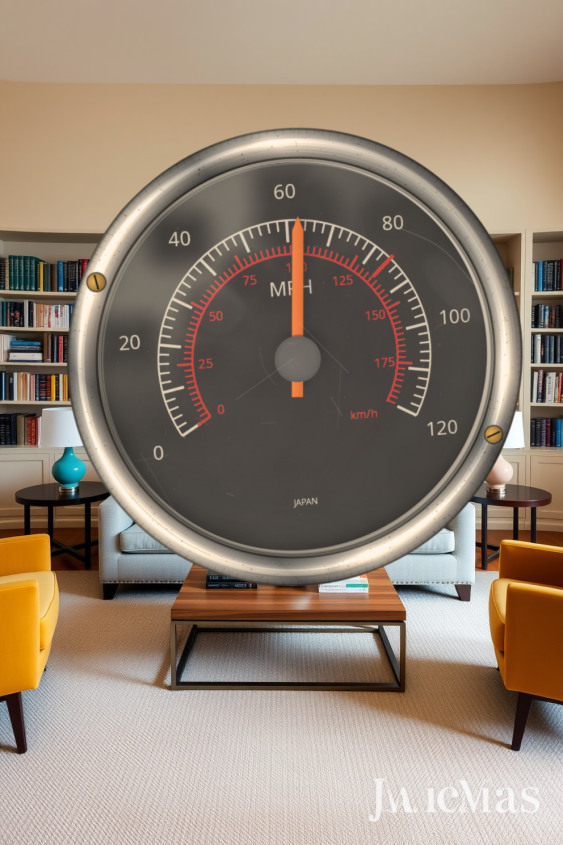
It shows value=62 unit=mph
